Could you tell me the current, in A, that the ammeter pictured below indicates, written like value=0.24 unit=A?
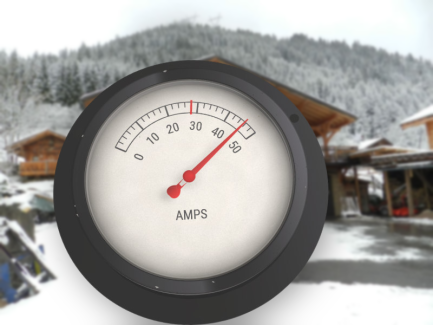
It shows value=46 unit=A
